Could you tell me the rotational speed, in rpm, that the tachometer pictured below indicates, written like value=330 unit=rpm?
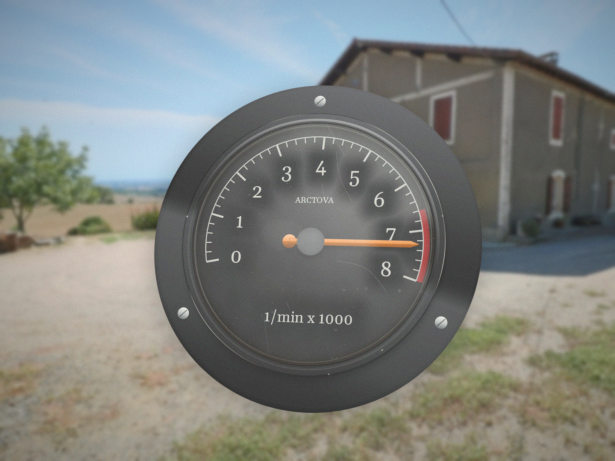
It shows value=7300 unit=rpm
